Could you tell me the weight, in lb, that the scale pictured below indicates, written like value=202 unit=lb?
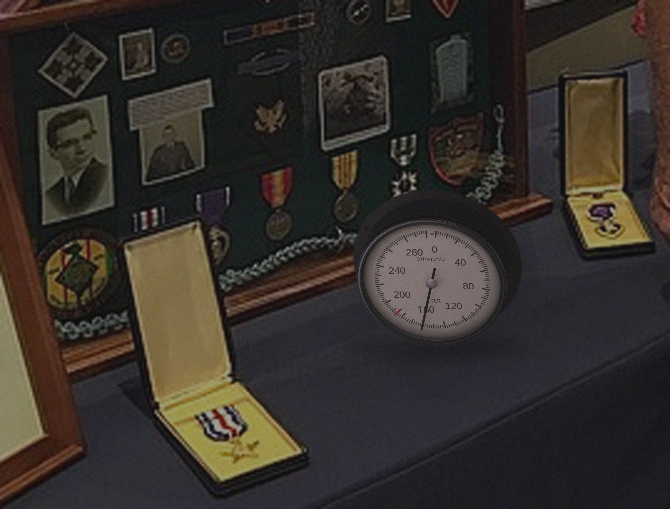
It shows value=160 unit=lb
